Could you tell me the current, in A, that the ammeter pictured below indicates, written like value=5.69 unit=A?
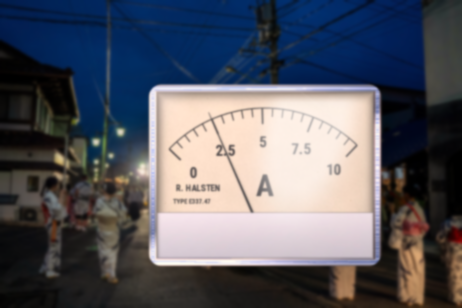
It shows value=2.5 unit=A
